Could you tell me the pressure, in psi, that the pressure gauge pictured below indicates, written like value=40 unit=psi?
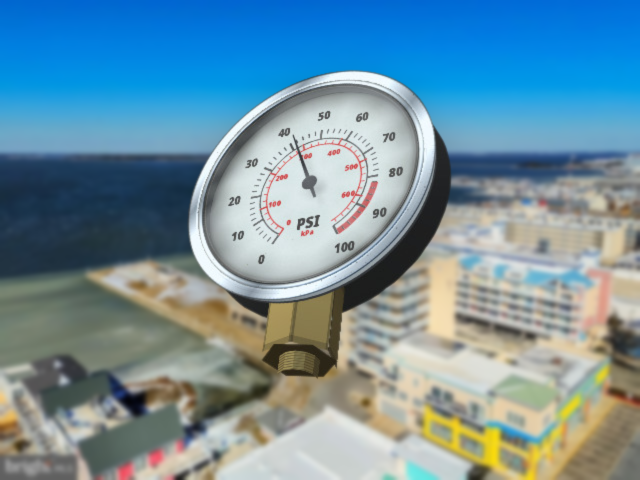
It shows value=42 unit=psi
